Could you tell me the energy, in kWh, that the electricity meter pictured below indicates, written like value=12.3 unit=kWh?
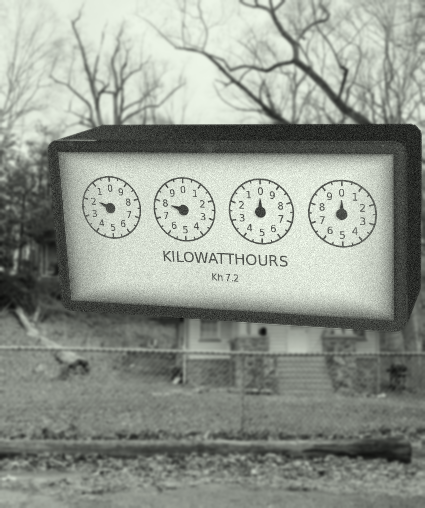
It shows value=1800 unit=kWh
